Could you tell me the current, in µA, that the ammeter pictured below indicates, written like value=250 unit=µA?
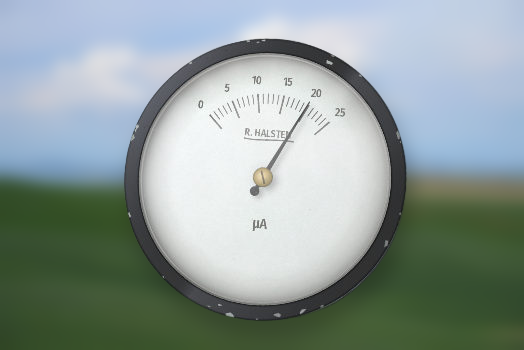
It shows value=20 unit=µA
